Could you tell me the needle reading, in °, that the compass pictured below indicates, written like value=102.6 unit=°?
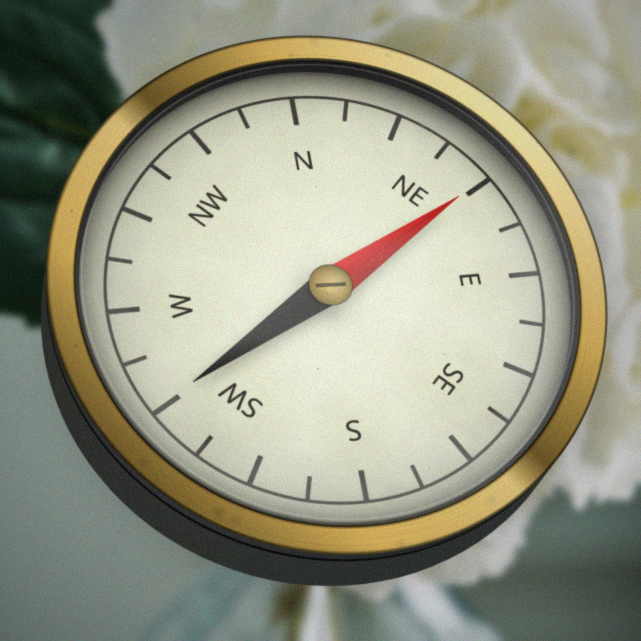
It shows value=60 unit=°
